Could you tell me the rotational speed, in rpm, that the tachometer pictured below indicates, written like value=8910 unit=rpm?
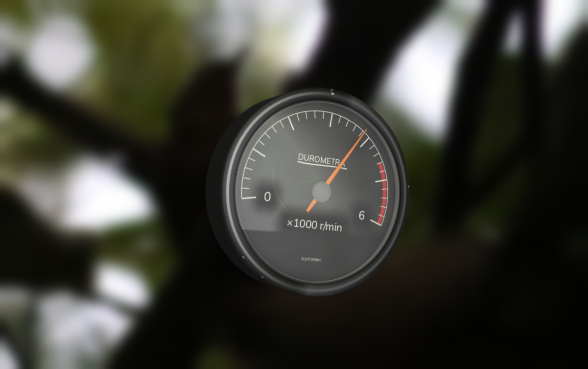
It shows value=3800 unit=rpm
